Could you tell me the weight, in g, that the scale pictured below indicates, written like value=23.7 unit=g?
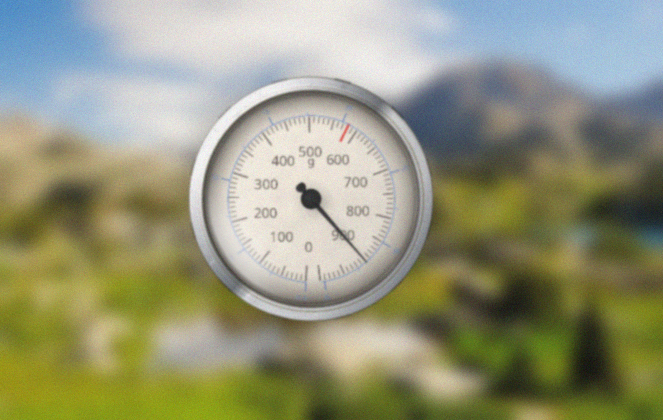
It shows value=900 unit=g
